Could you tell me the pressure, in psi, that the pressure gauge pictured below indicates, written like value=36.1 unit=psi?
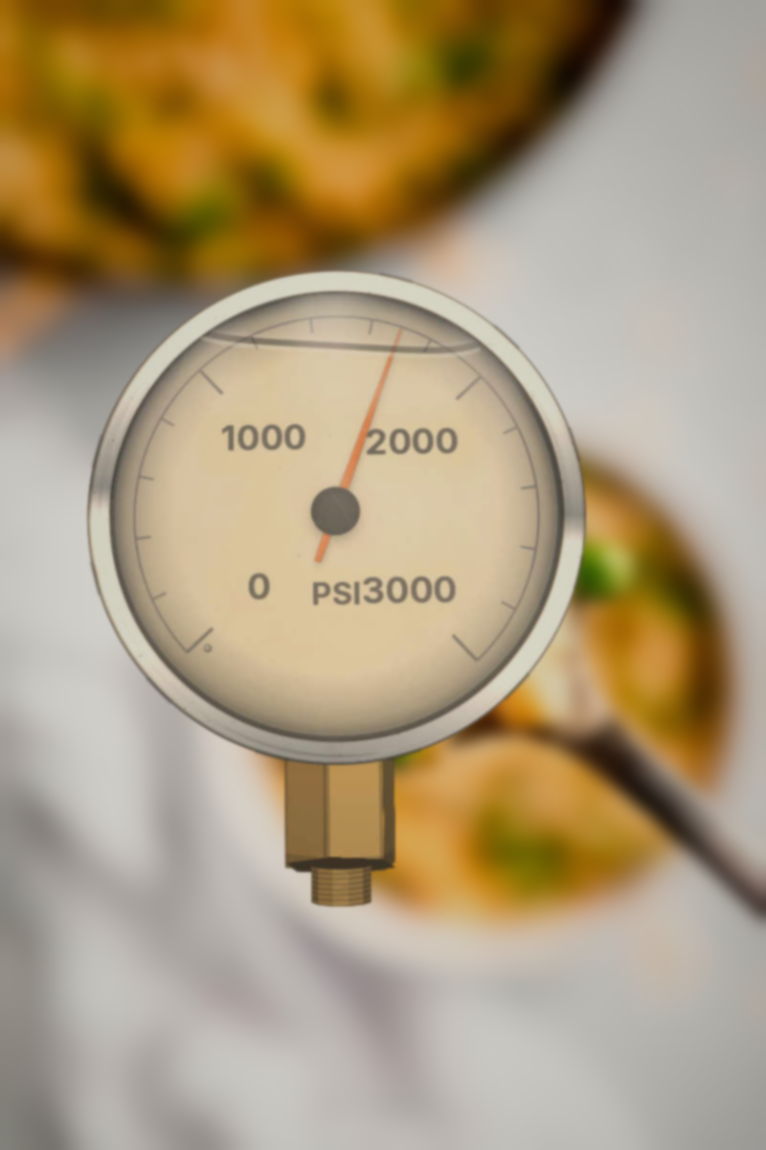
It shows value=1700 unit=psi
